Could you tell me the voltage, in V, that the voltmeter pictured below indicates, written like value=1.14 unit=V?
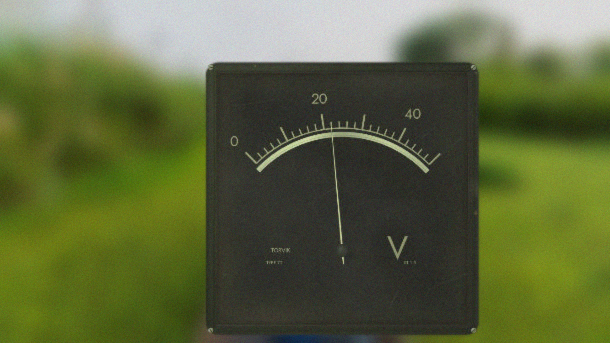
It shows value=22 unit=V
